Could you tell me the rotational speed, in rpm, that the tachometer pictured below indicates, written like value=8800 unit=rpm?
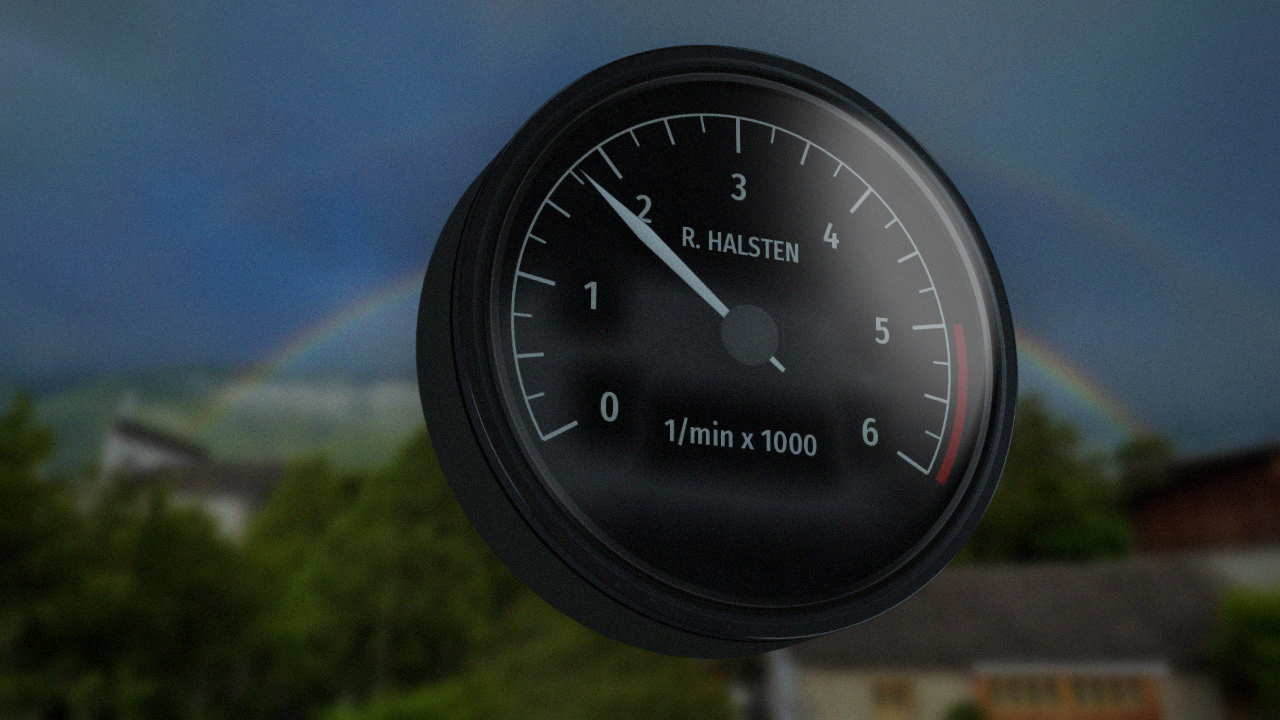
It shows value=1750 unit=rpm
